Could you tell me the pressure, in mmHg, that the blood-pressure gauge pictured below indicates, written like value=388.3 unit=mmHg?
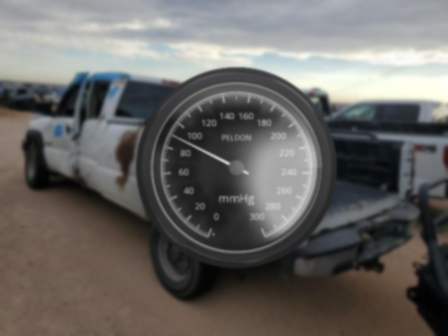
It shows value=90 unit=mmHg
